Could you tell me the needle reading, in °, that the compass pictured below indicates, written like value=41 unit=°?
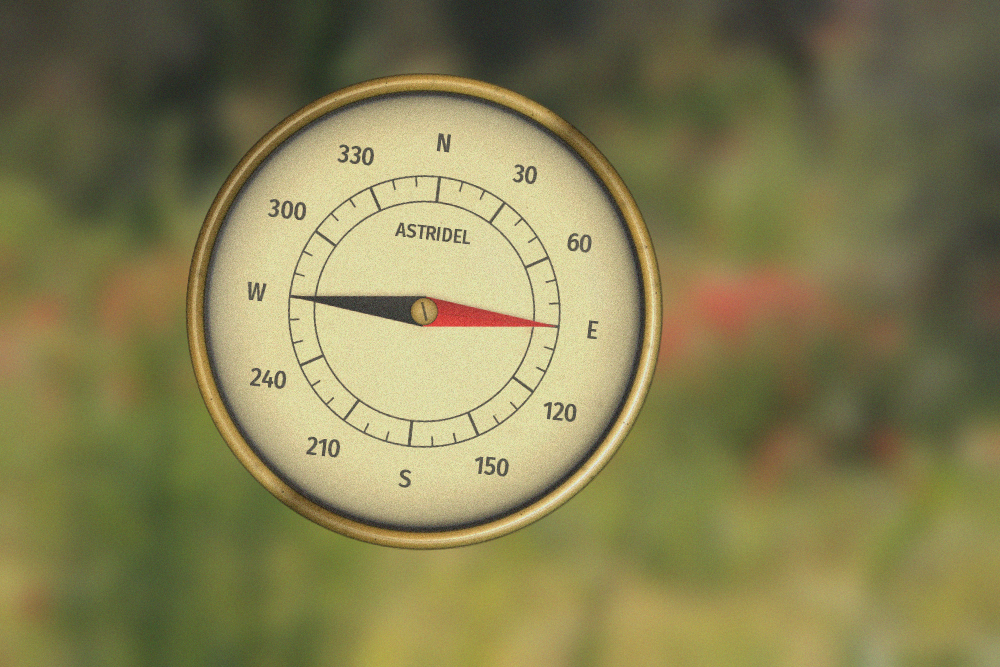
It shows value=90 unit=°
